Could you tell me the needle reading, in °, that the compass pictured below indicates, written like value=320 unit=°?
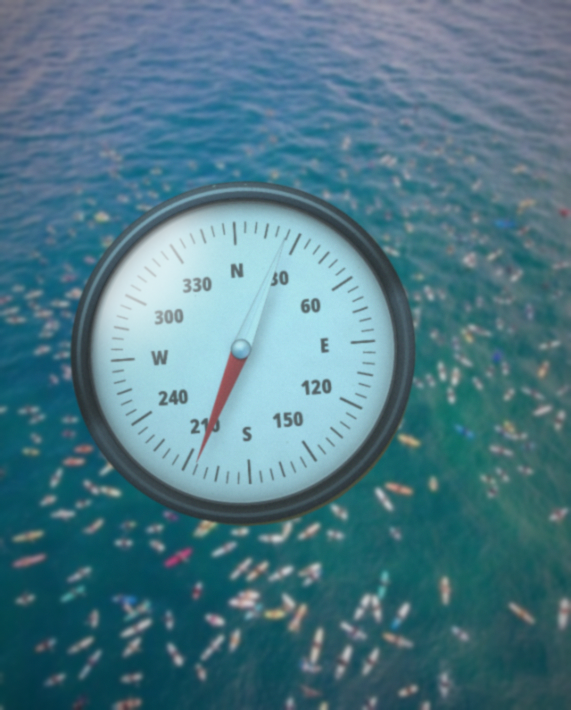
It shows value=205 unit=°
